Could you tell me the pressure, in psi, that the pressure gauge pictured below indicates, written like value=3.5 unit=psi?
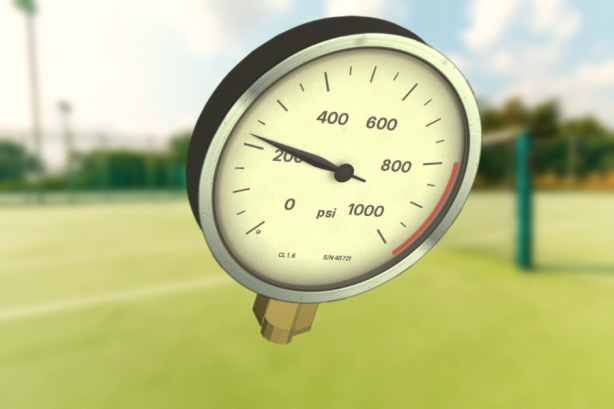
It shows value=225 unit=psi
